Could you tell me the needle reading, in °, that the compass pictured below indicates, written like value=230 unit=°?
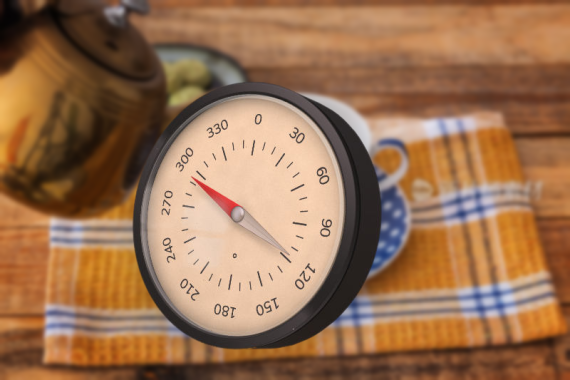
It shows value=295 unit=°
